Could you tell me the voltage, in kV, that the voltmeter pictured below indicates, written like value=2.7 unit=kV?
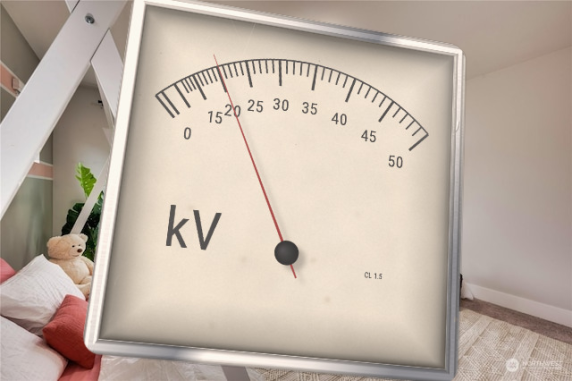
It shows value=20 unit=kV
